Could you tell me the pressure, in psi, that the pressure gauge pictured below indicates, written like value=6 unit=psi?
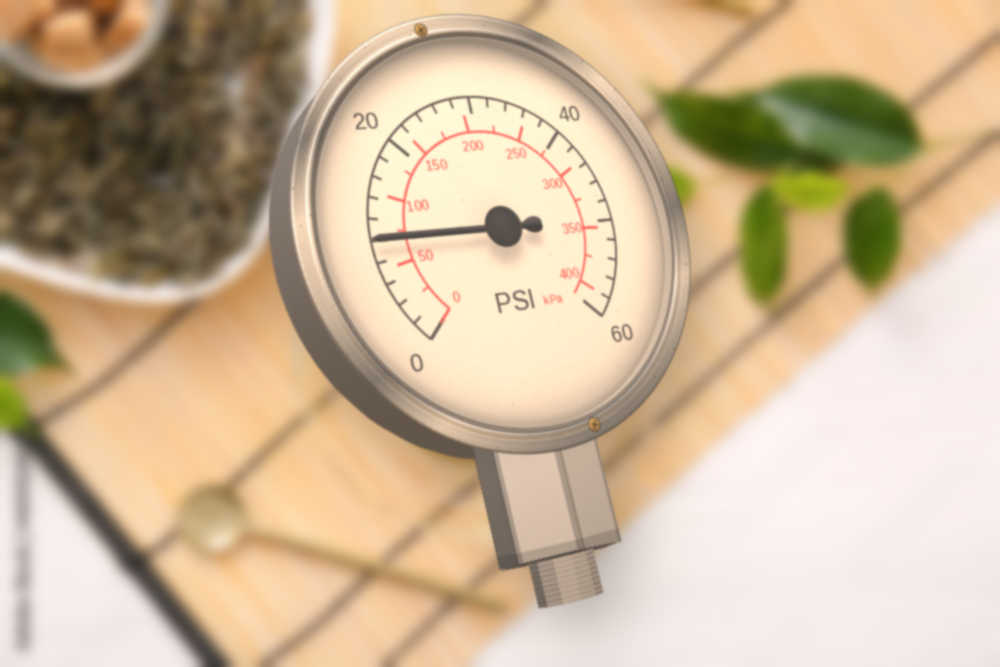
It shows value=10 unit=psi
